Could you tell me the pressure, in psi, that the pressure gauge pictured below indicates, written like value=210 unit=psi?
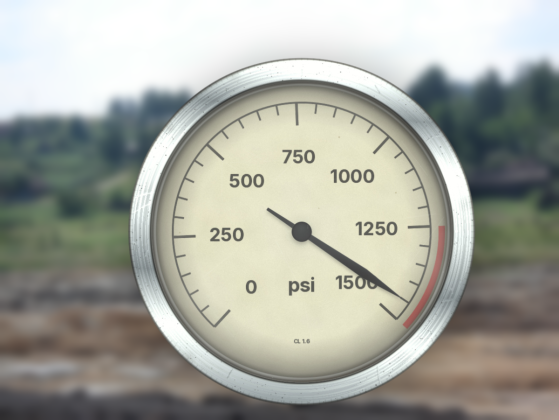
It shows value=1450 unit=psi
